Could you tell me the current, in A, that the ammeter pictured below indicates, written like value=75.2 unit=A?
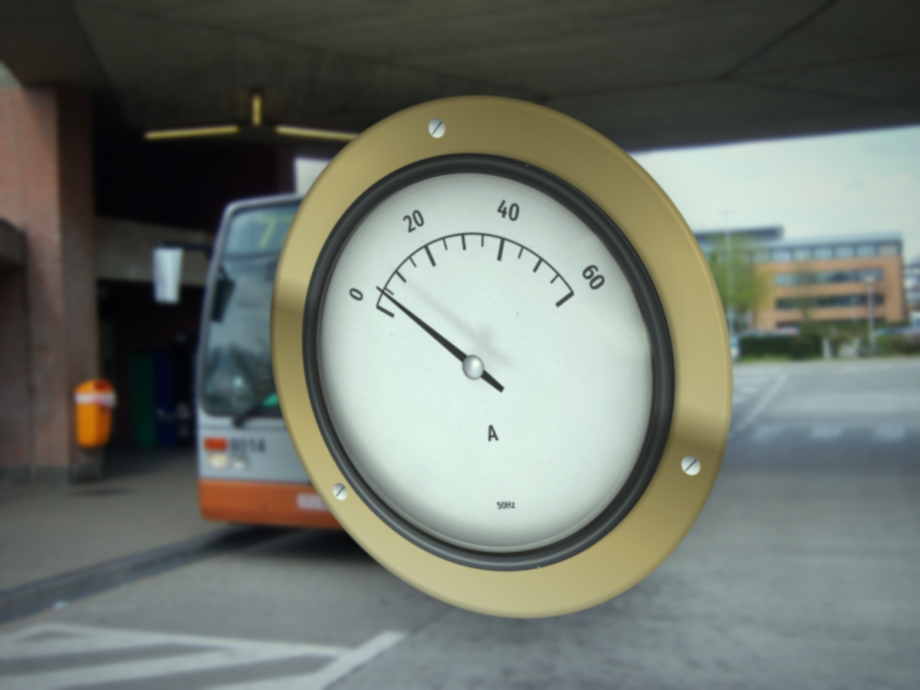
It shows value=5 unit=A
